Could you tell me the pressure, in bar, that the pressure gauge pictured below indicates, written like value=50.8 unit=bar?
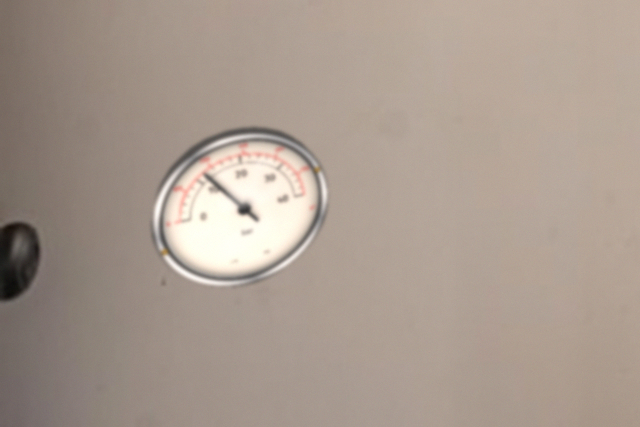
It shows value=12 unit=bar
